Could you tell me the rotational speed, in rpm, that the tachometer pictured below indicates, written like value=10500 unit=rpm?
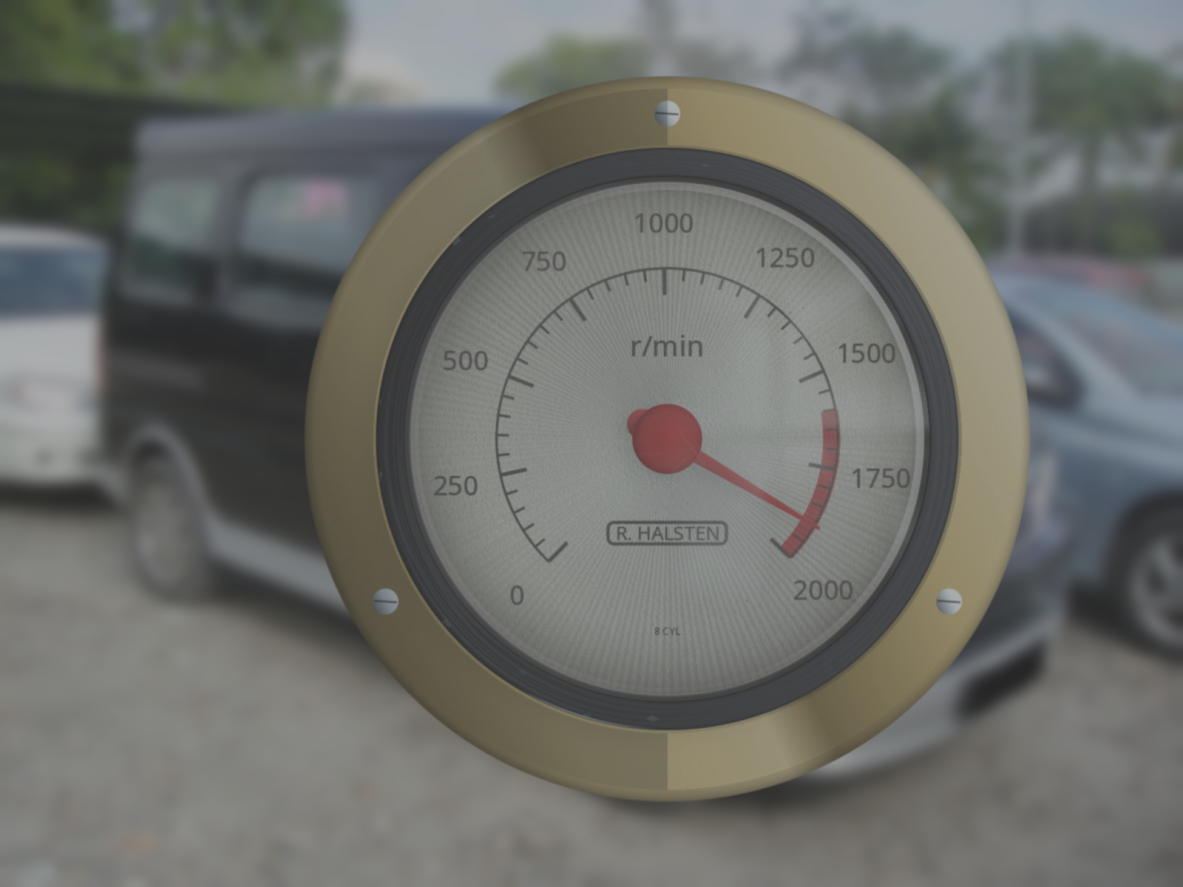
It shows value=1900 unit=rpm
